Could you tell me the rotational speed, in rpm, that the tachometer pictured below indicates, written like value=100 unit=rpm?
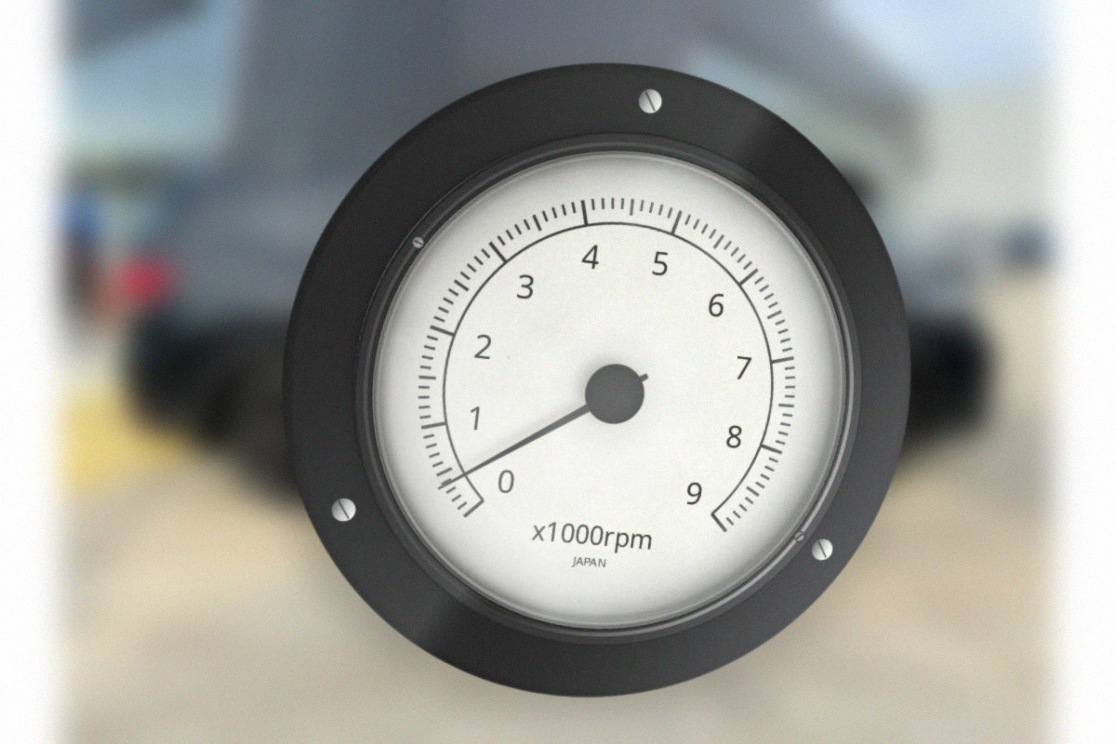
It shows value=400 unit=rpm
